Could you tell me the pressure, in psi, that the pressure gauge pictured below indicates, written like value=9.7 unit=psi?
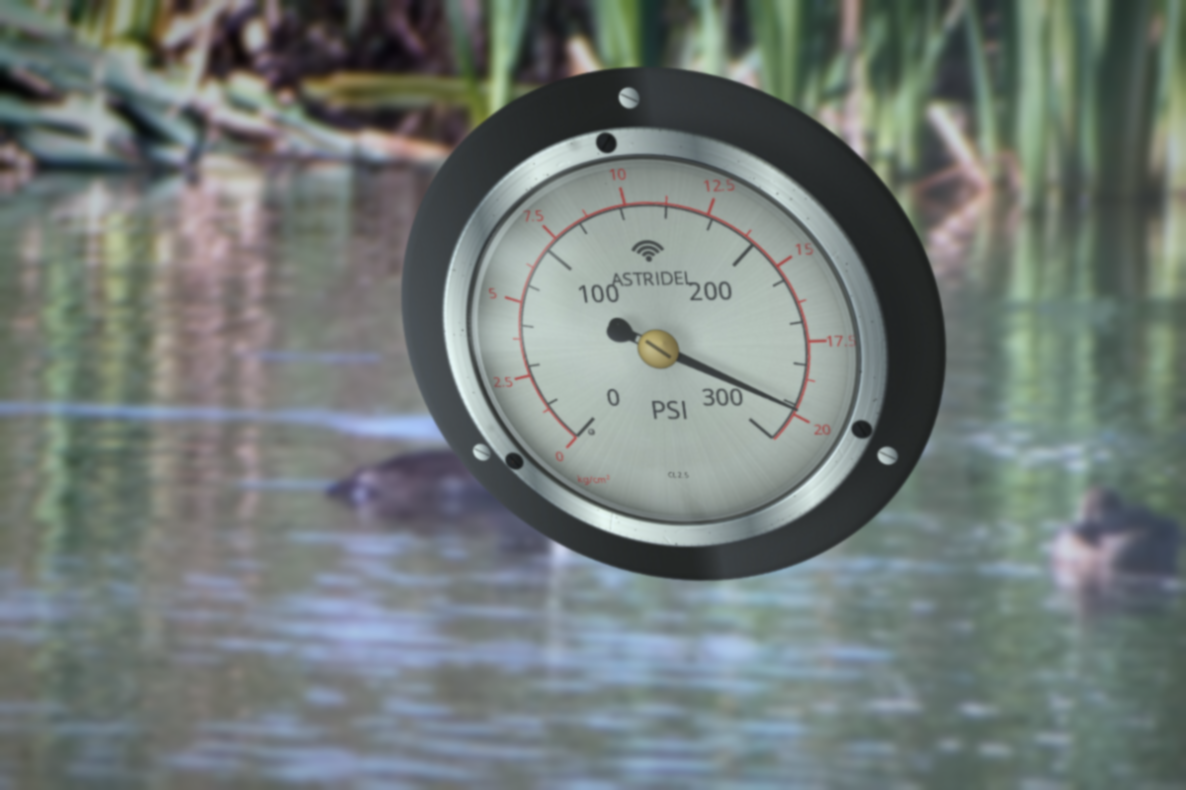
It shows value=280 unit=psi
